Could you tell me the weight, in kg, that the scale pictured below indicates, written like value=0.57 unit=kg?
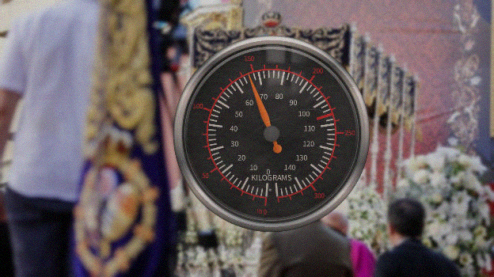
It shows value=66 unit=kg
